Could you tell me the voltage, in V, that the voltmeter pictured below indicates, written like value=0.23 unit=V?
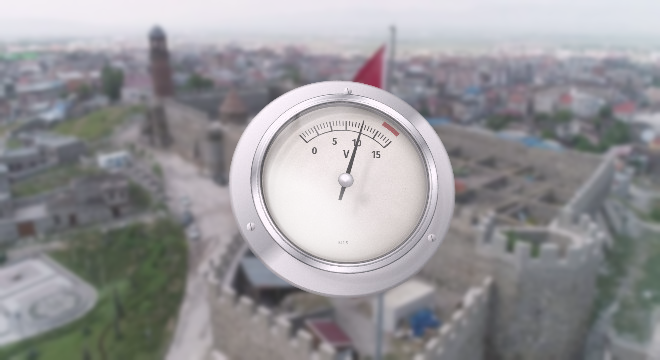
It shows value=10 unit=V
